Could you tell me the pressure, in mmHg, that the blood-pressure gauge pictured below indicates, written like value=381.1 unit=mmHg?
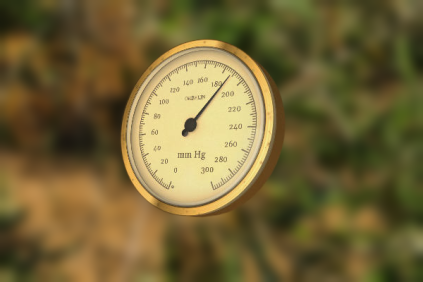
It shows value=190 unit=mmHg
